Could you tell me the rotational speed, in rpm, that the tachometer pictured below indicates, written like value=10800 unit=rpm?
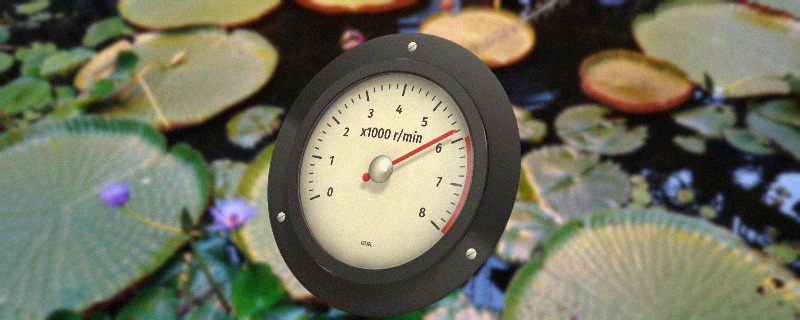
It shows value=5800 unit=rpm
